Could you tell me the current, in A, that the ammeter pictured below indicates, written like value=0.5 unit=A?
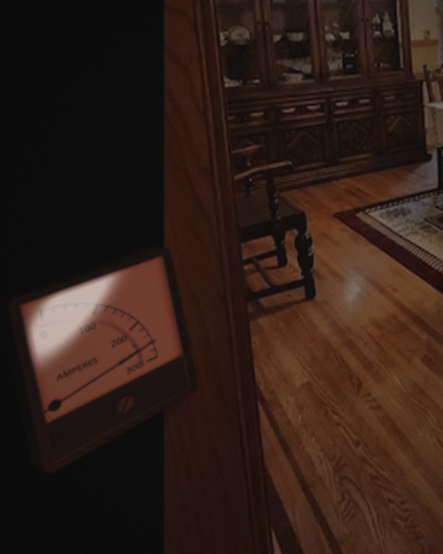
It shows value=260 unit=A
